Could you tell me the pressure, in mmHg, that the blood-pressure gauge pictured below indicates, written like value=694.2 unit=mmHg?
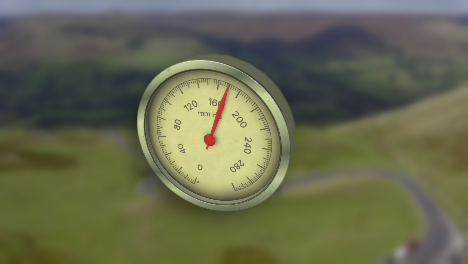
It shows value=170 unit=mmHg
